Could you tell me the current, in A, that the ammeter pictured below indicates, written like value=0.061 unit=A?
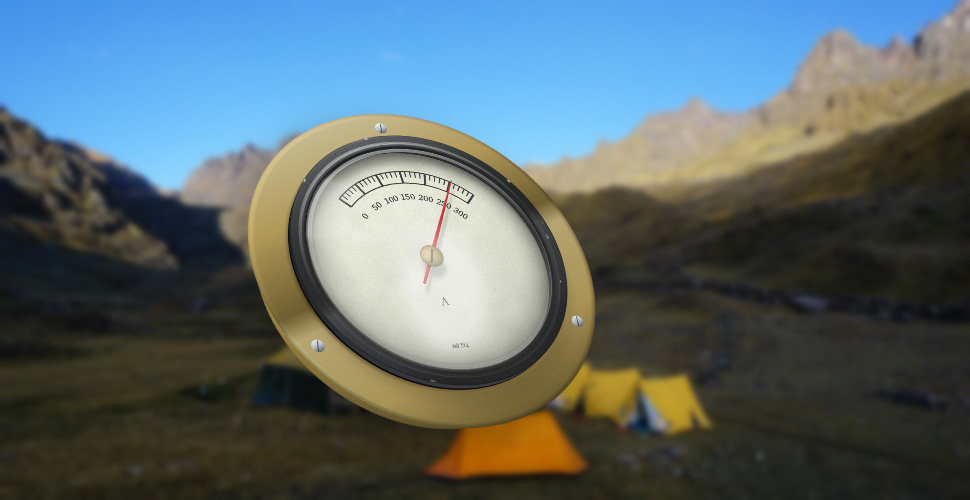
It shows value=250 unit=A
